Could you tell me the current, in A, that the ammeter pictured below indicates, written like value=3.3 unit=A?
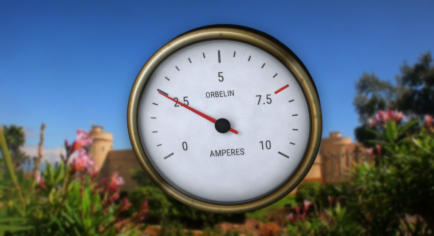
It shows value=2.5 unit=A
